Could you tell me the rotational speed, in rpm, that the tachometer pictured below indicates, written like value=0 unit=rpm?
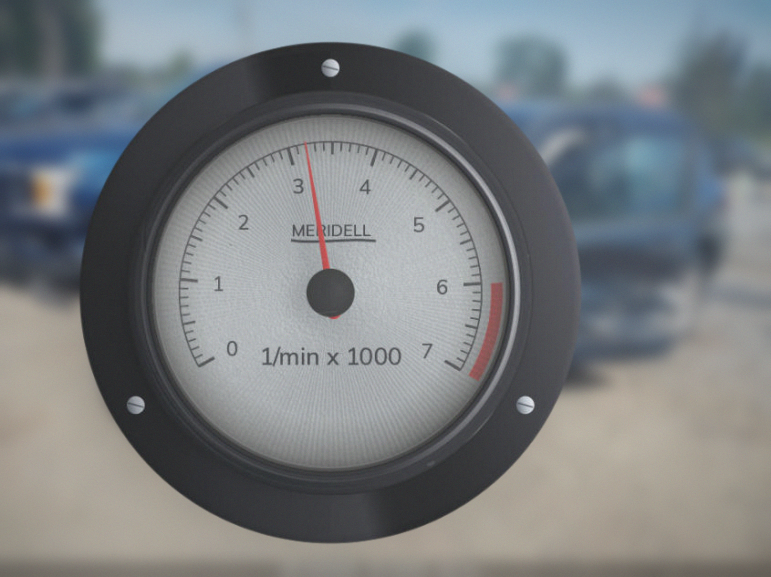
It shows value=3200 unit=rpm
